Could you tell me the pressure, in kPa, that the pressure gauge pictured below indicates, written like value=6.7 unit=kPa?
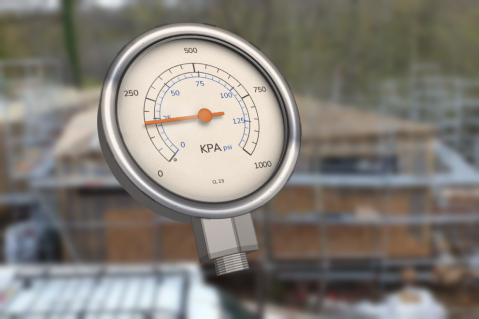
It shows value=150 unit=kPa
